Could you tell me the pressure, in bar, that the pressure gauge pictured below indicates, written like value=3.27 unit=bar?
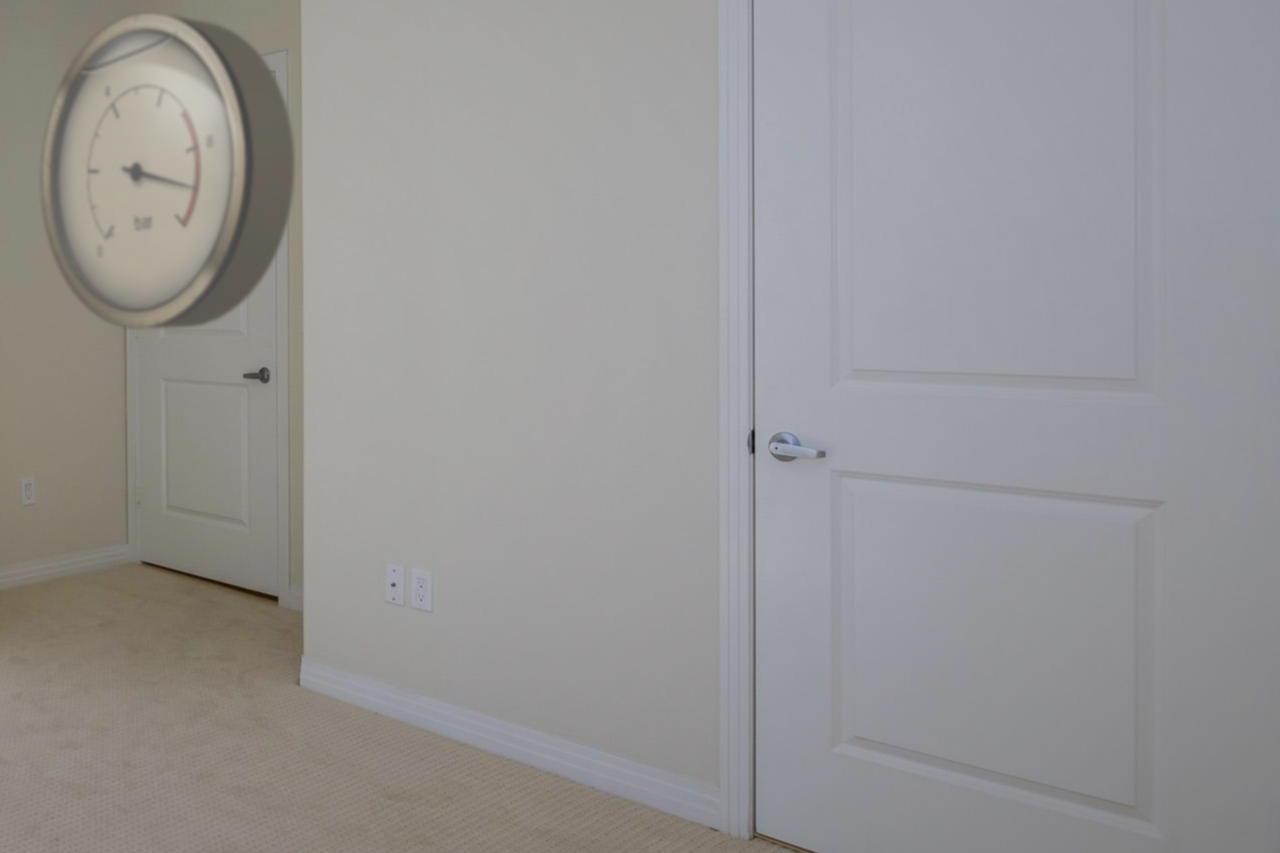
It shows value=9 unit=bar
